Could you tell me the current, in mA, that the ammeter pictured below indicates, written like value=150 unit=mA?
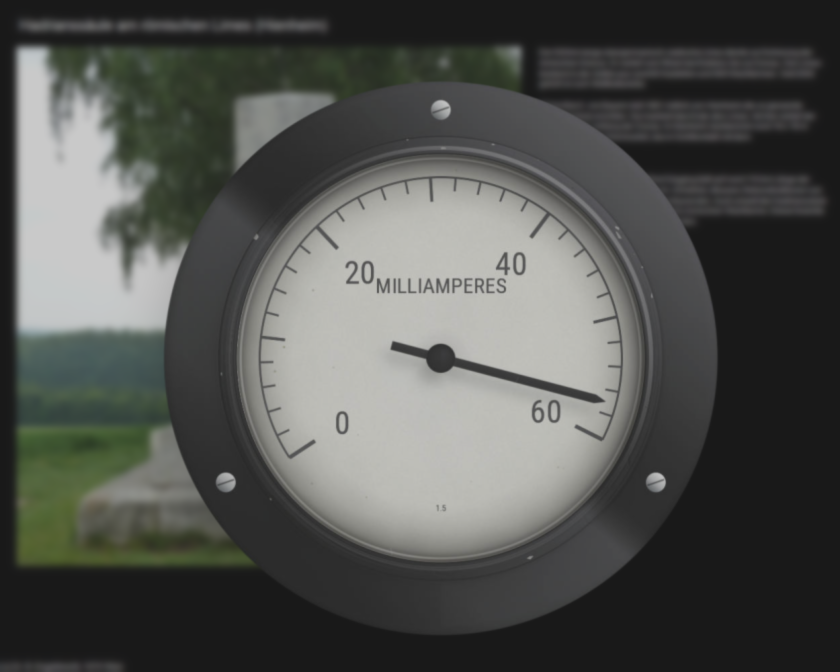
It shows value=57 unit=mA
